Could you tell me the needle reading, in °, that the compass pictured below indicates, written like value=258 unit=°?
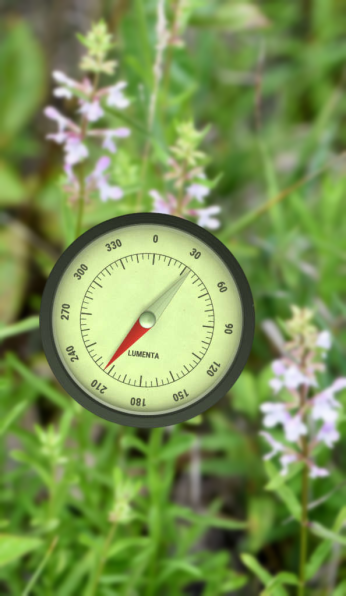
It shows value=215 unit=°
